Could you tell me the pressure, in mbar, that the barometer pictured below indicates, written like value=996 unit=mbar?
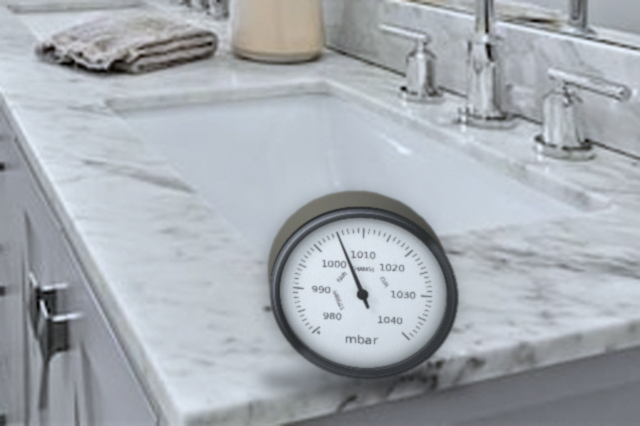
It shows value=1005 unit=mbar
